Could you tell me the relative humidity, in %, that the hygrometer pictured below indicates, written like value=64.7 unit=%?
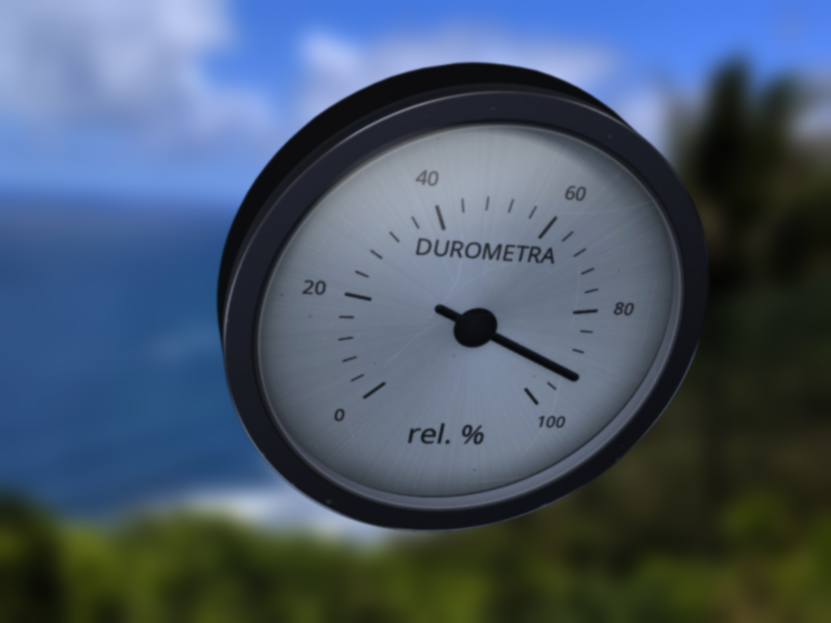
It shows value=92 unit=%
